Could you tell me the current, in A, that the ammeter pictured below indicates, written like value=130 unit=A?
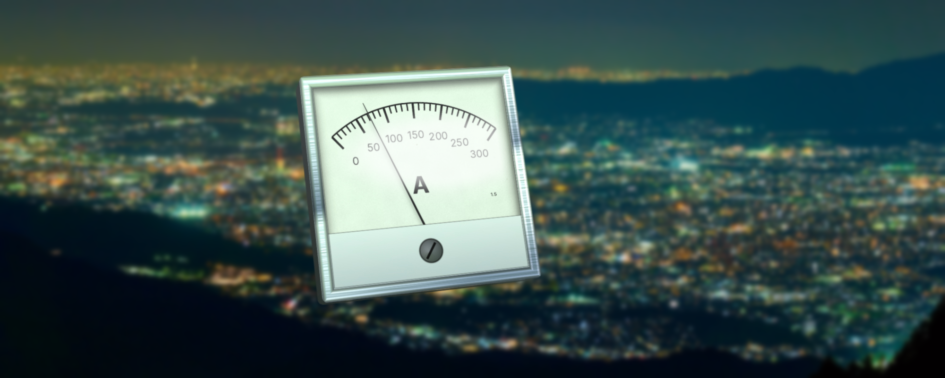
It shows value=70 unit=A
